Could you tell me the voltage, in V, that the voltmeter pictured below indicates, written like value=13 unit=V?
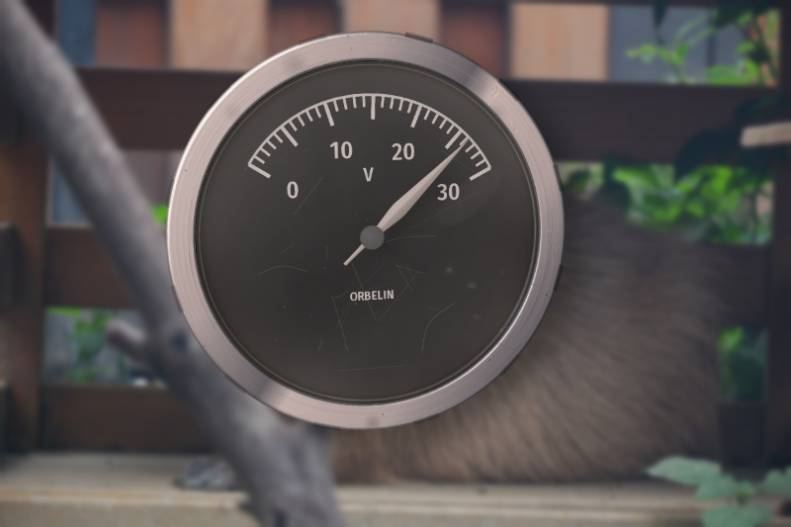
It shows value=26 unit=V
